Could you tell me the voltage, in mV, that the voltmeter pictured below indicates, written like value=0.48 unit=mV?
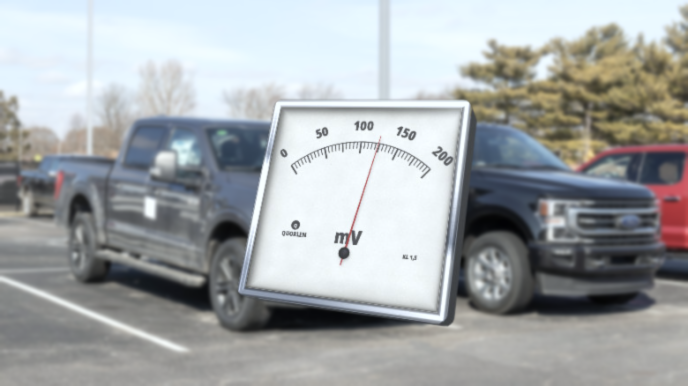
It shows value=125 unit=mV
